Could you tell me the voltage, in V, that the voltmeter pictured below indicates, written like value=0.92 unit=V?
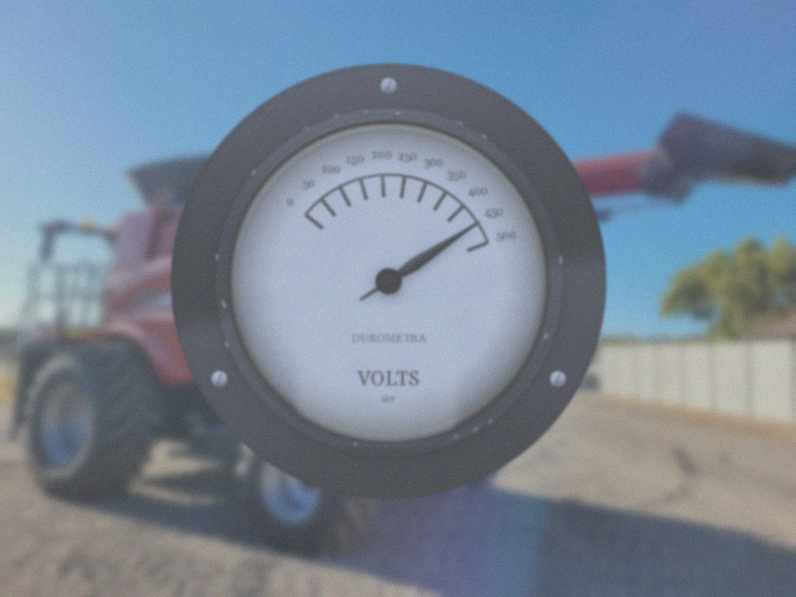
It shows value=450 unit=V
